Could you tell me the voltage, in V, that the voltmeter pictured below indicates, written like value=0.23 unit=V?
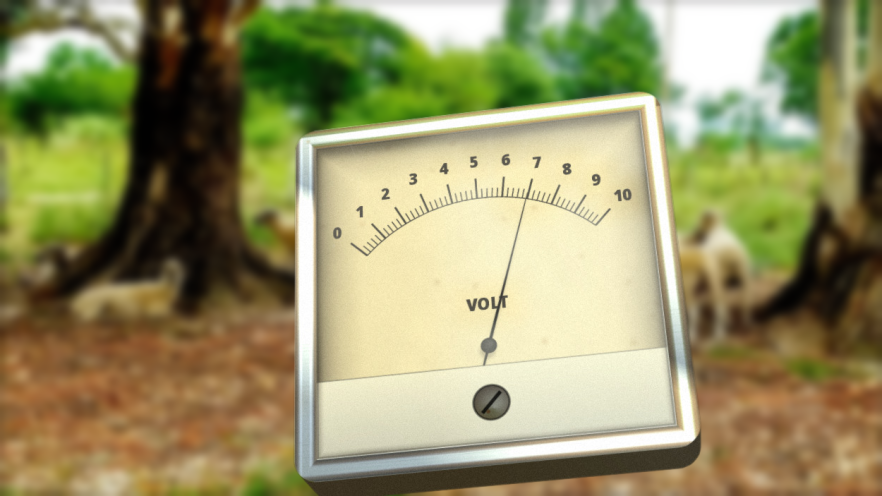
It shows value=7 unit=V
